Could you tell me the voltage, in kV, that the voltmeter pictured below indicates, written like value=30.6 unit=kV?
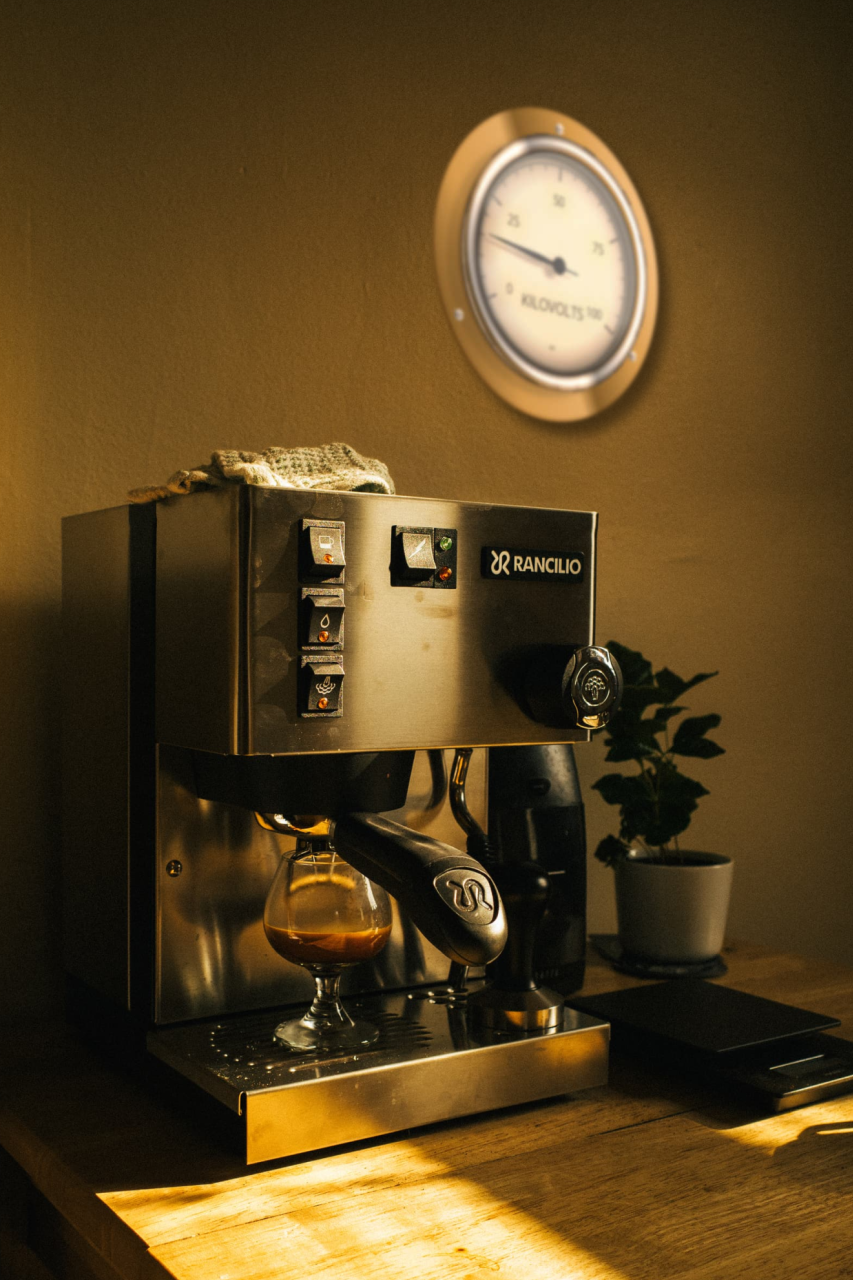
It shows value=15 unit=kV
